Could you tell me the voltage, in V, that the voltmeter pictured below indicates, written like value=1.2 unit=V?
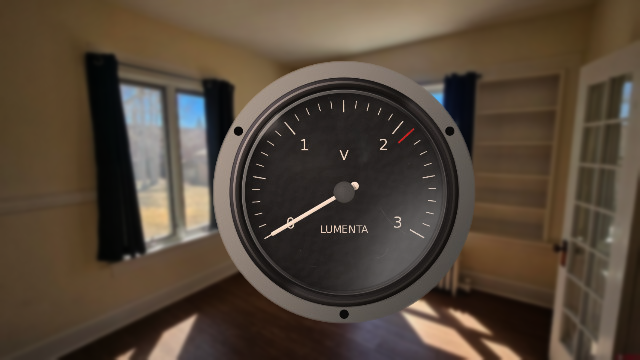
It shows value=0 unit=V
